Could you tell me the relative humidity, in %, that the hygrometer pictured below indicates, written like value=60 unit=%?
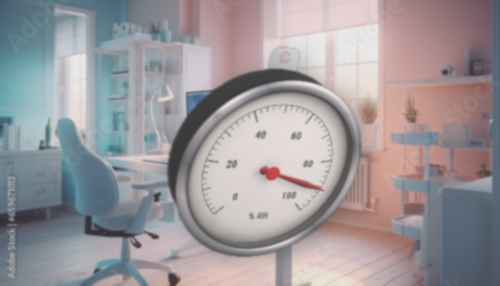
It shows value=90 unit=%
